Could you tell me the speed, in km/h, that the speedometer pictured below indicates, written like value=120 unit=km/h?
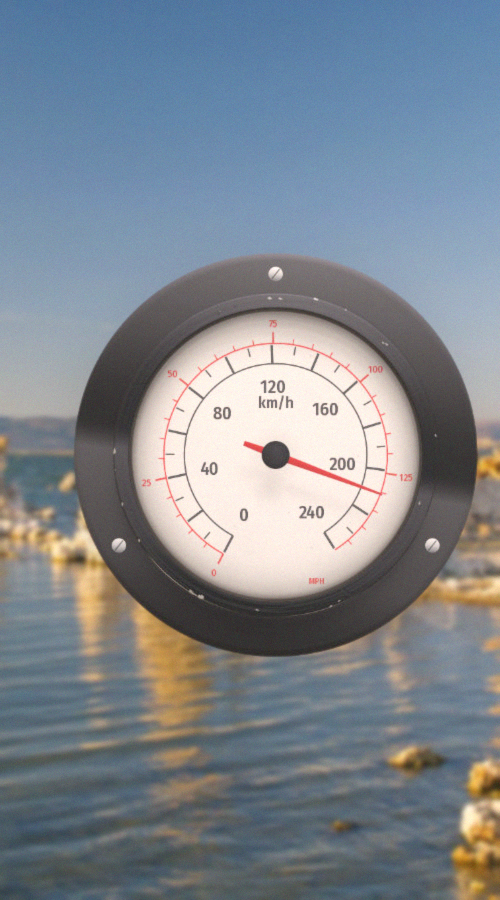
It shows value=210 unit=km/h
